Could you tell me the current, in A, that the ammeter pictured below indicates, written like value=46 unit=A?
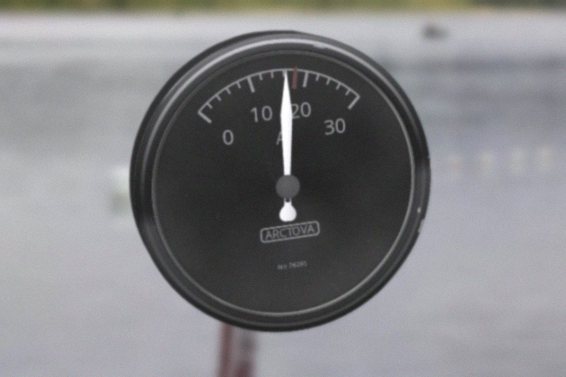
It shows value=16 unit=A
